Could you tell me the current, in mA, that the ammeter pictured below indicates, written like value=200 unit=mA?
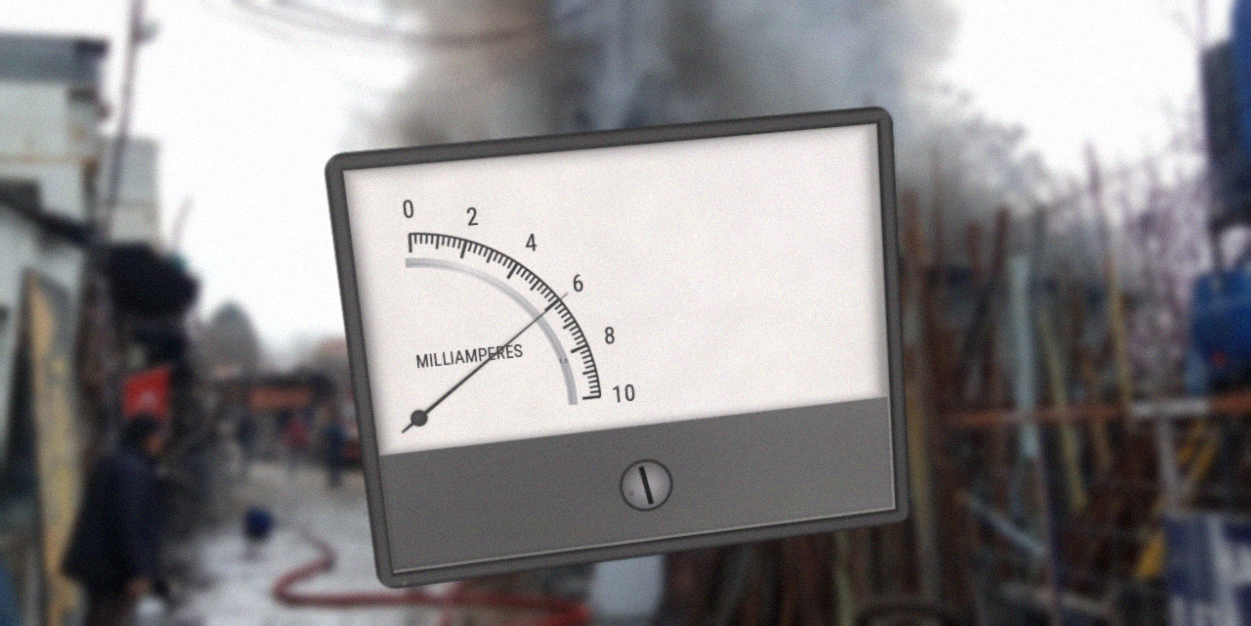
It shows value=6 unit=mA
